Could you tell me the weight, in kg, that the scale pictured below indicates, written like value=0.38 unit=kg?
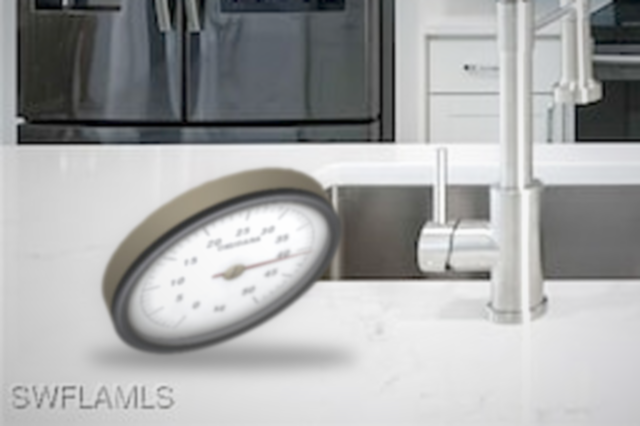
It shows value=40 unit=kg
